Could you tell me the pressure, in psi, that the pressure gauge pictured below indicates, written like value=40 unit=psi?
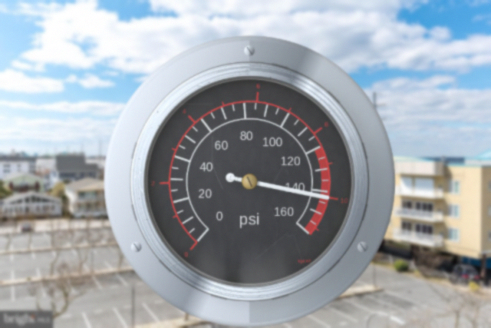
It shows value=142.5 unit=psi
